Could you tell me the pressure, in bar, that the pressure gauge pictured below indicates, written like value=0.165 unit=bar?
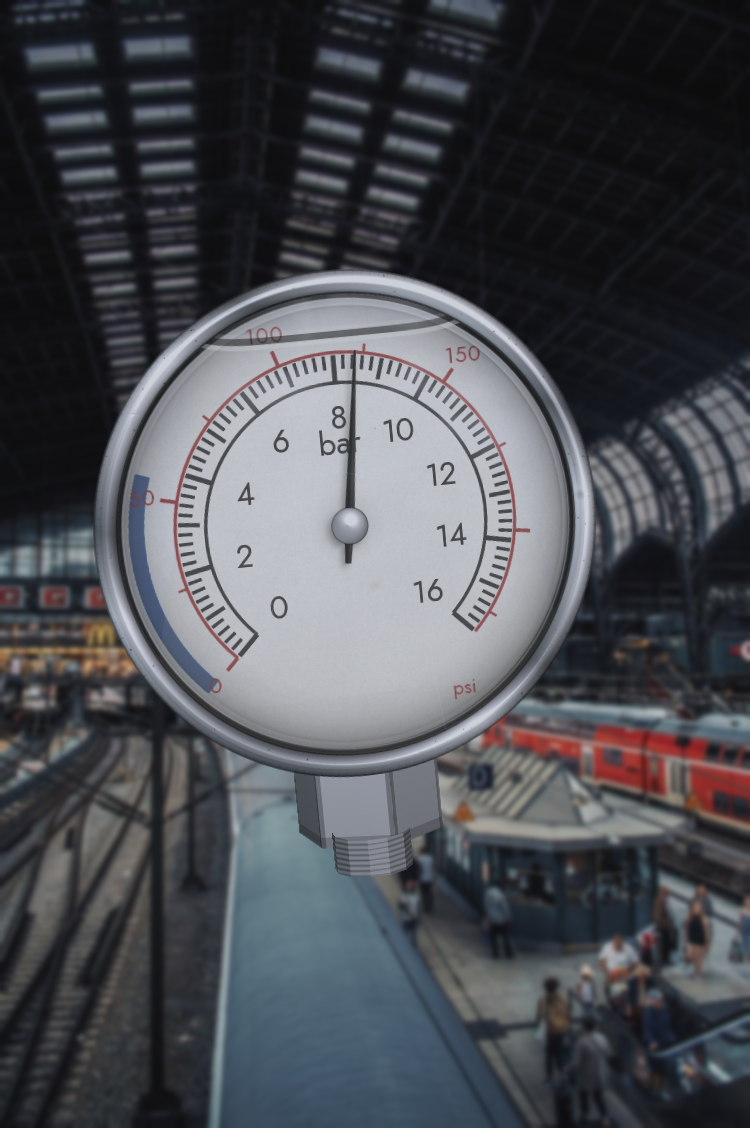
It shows value=8.4 unit=bar
